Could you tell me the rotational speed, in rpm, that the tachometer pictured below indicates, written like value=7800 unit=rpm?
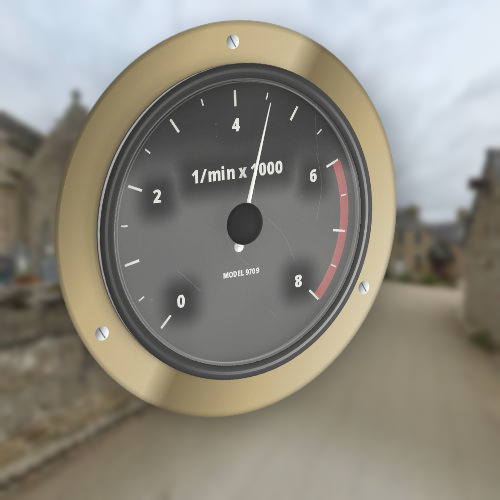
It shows value=4500 unit=rpm
